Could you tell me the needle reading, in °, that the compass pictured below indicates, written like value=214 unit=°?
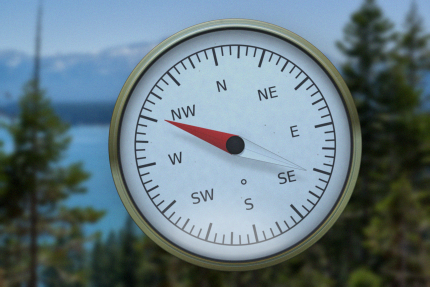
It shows value=302.5 unit=°
